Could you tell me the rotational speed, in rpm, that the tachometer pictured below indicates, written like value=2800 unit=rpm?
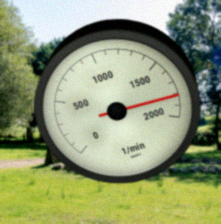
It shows value=1800 unit=rpm
